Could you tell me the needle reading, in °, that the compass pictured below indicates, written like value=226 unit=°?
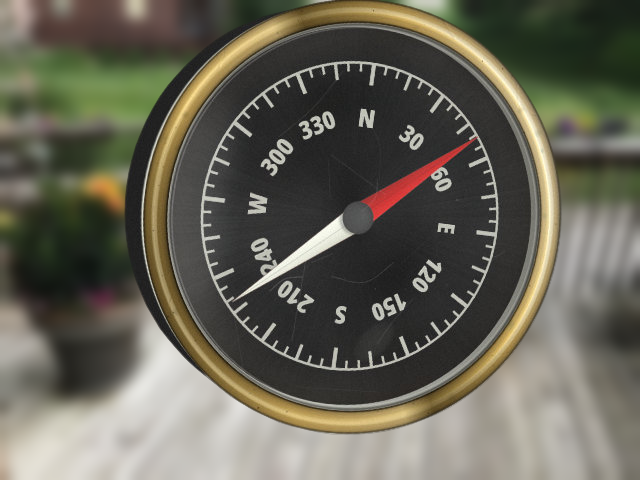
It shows value=50 unit=°
